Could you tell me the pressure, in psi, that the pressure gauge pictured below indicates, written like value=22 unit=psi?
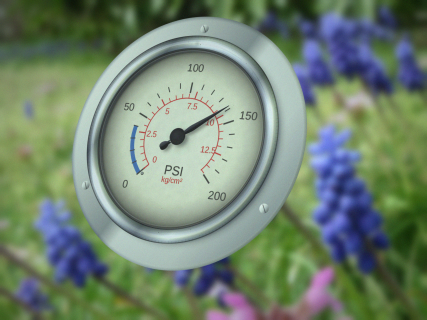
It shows value=140 unit=psi
